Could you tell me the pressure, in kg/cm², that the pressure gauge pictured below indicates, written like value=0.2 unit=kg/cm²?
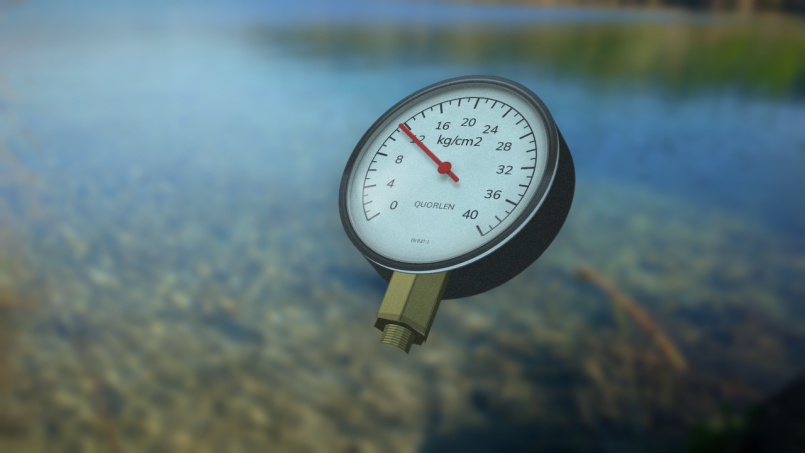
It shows value=11.5 unit=kg/cm²
